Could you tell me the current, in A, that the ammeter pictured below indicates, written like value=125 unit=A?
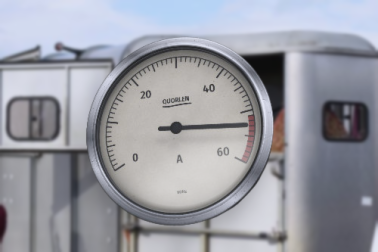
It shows value=53 unit=A
